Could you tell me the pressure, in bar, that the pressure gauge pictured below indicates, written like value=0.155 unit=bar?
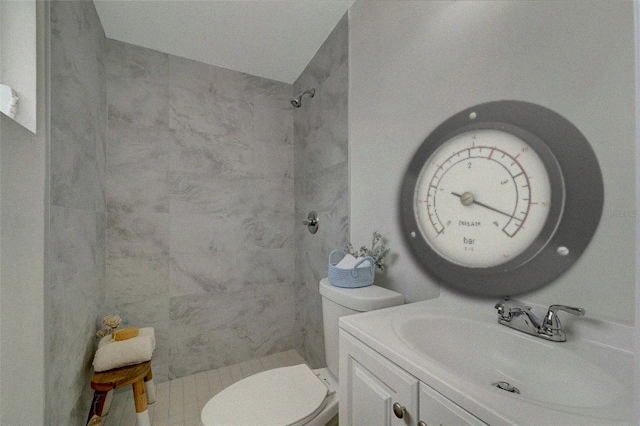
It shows value=3.7 unit=bar
